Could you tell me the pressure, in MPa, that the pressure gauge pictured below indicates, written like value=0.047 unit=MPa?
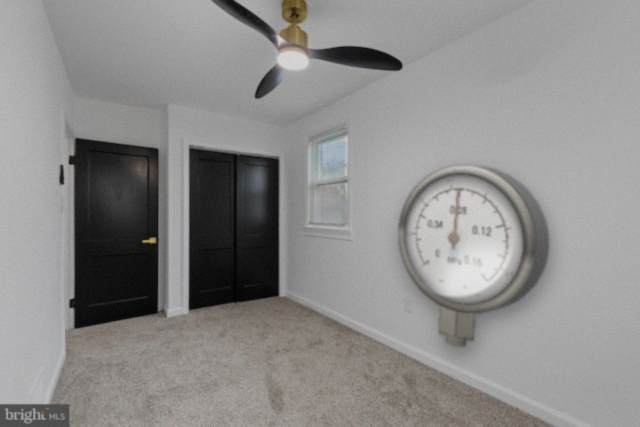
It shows value=0.08 unit=MPa
